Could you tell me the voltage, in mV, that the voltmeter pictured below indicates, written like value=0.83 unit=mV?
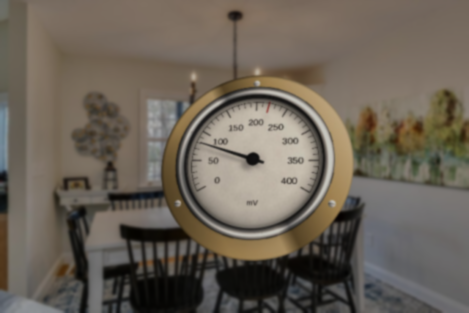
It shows value=80 unit=mV
